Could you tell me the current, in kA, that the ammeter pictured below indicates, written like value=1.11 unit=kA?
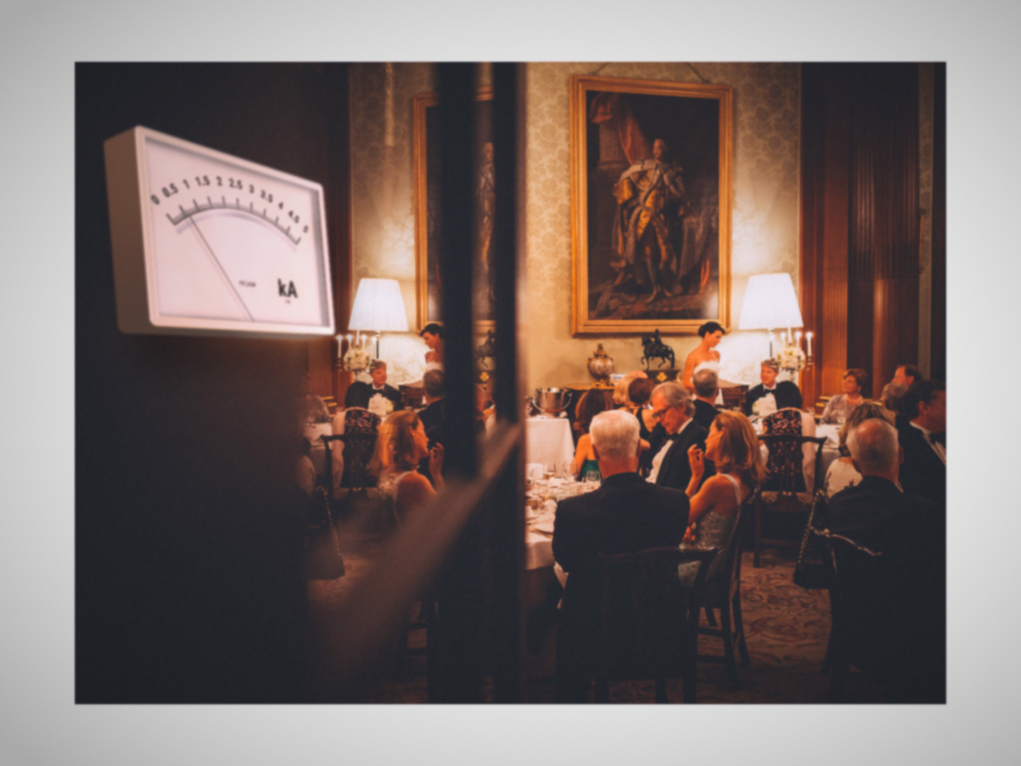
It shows value=0.5 unit=kA
